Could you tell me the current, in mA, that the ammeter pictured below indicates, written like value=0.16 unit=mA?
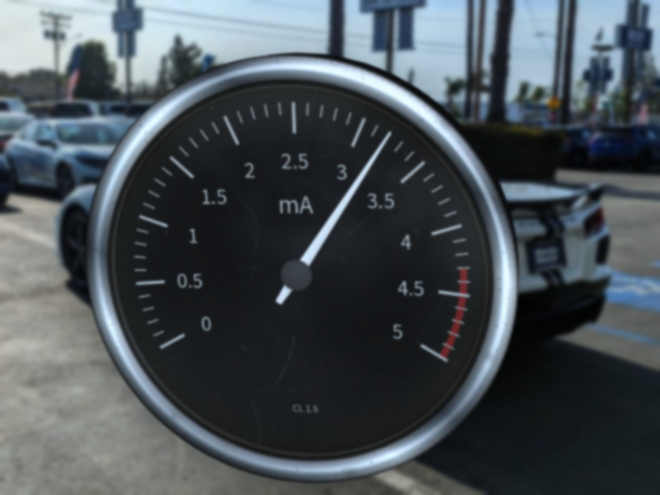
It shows value=3.2 unit=mA
